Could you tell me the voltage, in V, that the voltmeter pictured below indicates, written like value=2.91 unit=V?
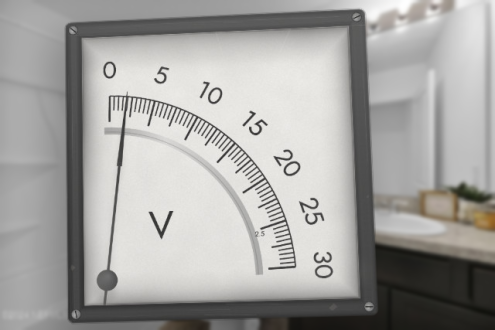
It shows value=2 unit=V
